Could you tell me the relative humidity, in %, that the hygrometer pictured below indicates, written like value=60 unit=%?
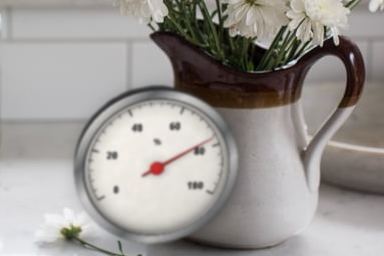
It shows value=76 unit=%
